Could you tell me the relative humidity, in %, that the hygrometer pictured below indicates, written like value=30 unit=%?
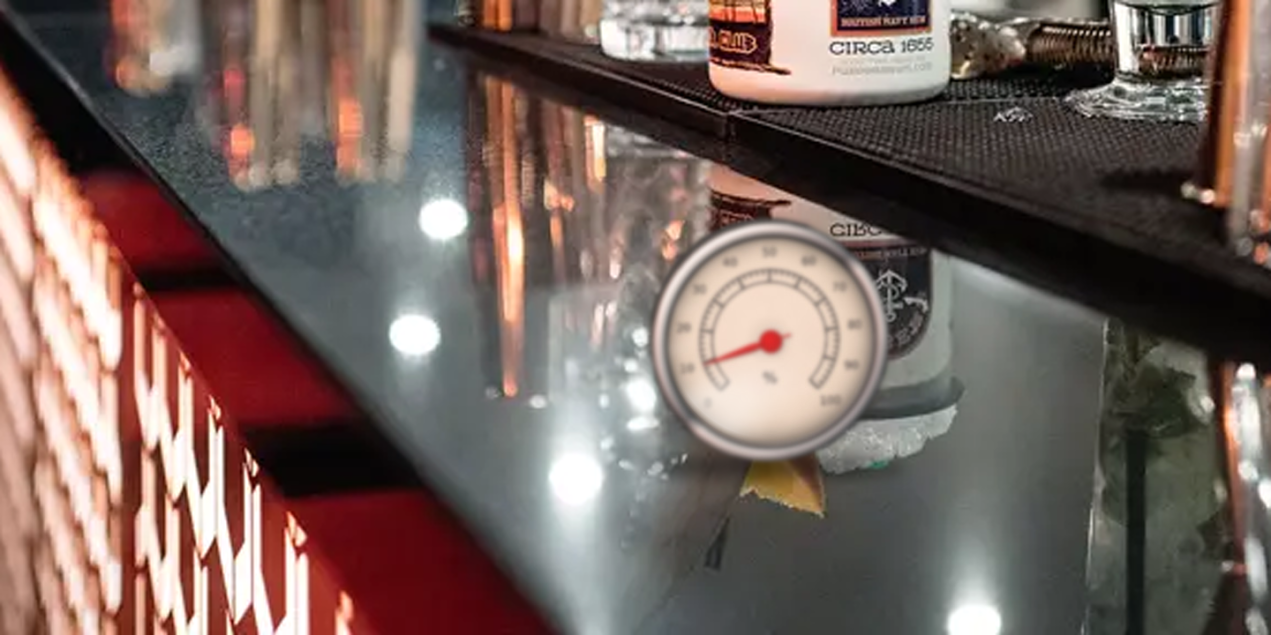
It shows value=10 unit=%
